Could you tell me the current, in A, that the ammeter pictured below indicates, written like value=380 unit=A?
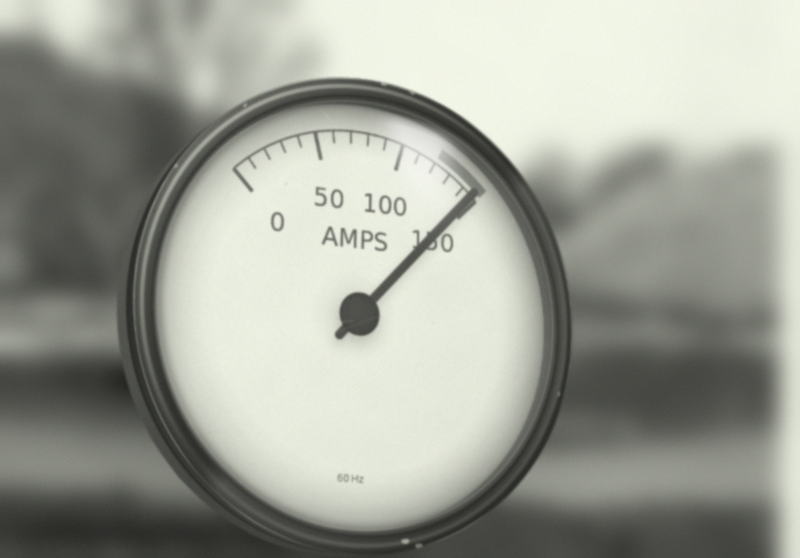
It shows value=145 unit=A
